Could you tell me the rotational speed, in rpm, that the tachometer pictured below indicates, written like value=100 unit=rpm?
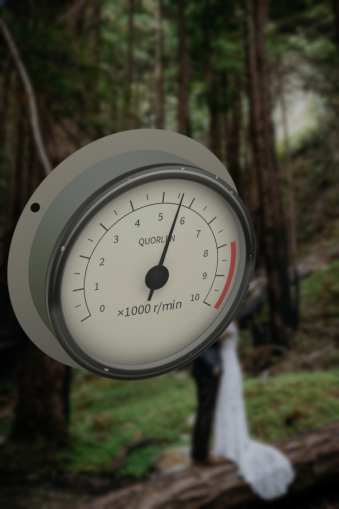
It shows value=5500 unit=rpm
